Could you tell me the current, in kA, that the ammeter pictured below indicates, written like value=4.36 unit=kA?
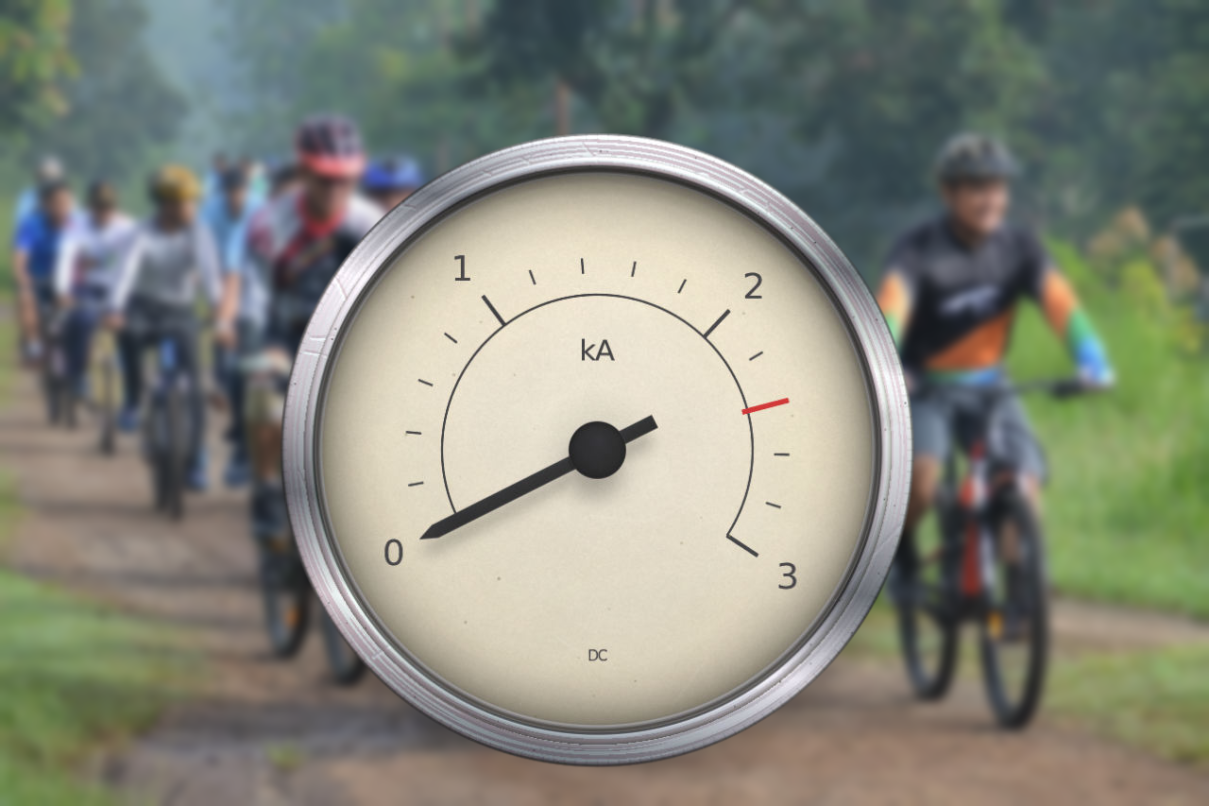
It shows value=0 unit=kA
